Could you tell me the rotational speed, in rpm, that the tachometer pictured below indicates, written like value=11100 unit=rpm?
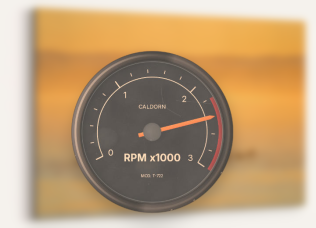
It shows value=2400 unit=rpm
